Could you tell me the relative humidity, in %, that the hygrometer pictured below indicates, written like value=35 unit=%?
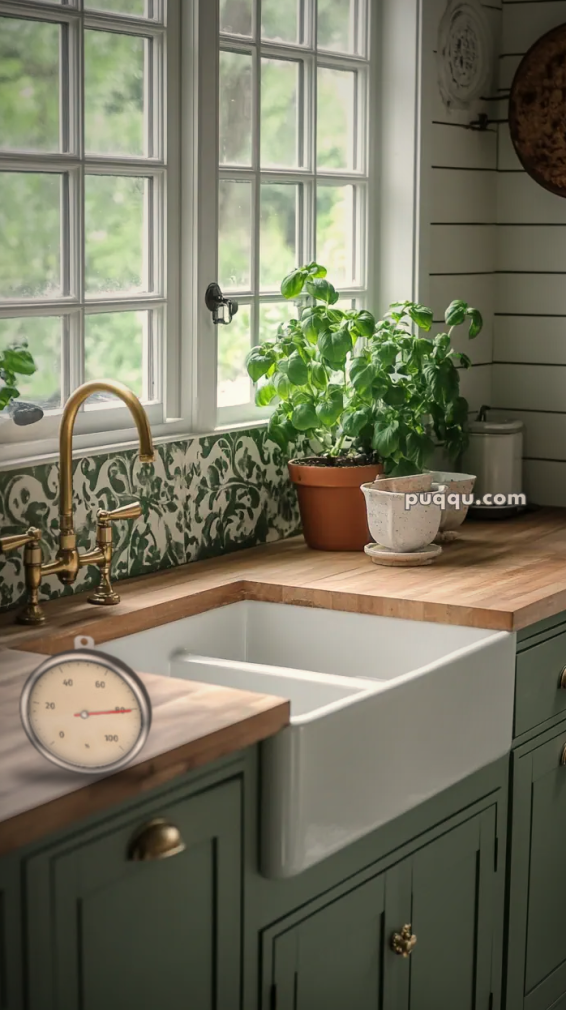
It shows value=80 unit=%
